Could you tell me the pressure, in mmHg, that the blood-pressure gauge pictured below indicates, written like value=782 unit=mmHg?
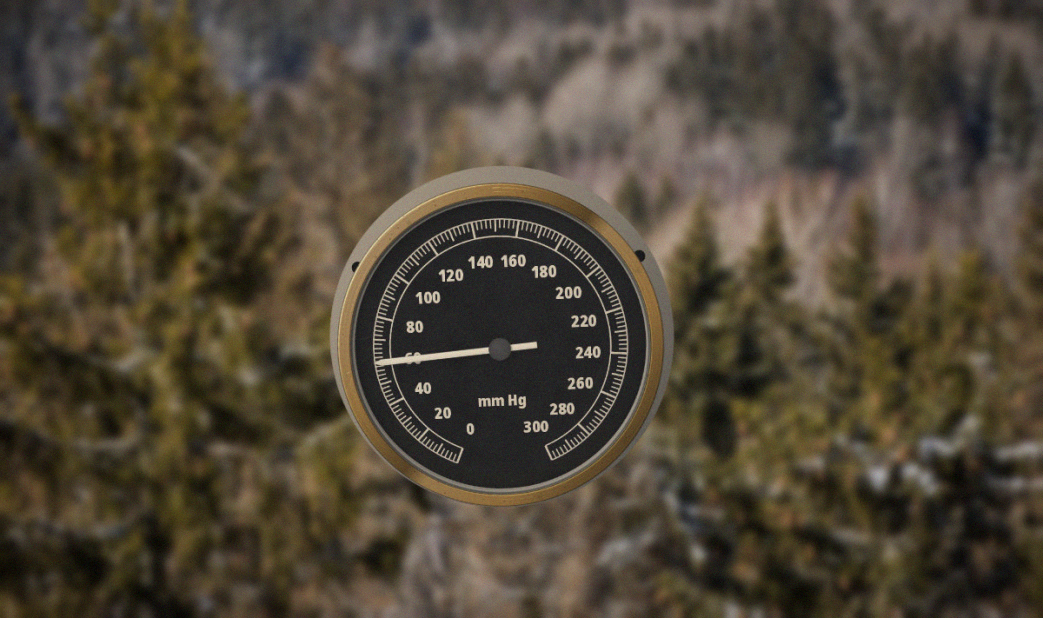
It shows value=60 unit=mmHg
